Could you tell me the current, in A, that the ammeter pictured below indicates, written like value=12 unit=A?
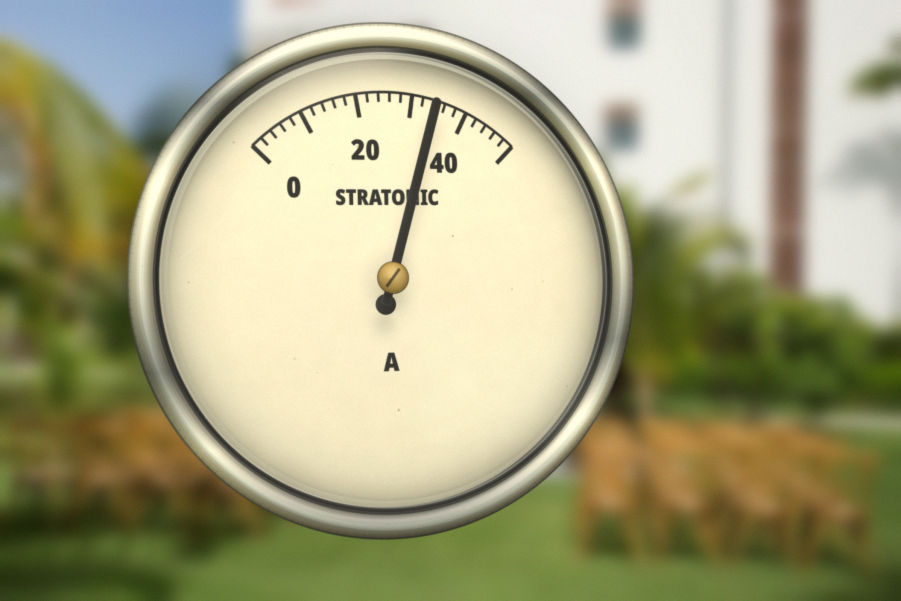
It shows value=34 unit=A
